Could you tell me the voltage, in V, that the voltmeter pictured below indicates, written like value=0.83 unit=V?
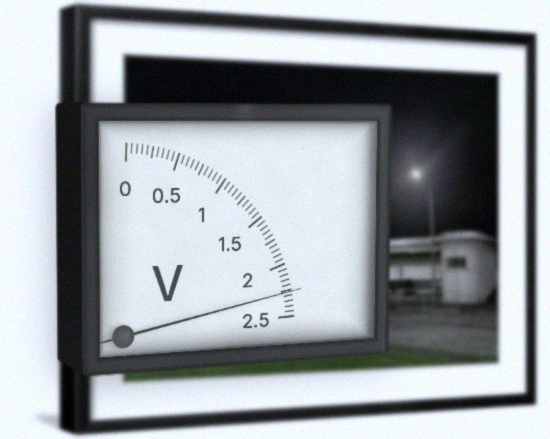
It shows value=2.25 unit=V
